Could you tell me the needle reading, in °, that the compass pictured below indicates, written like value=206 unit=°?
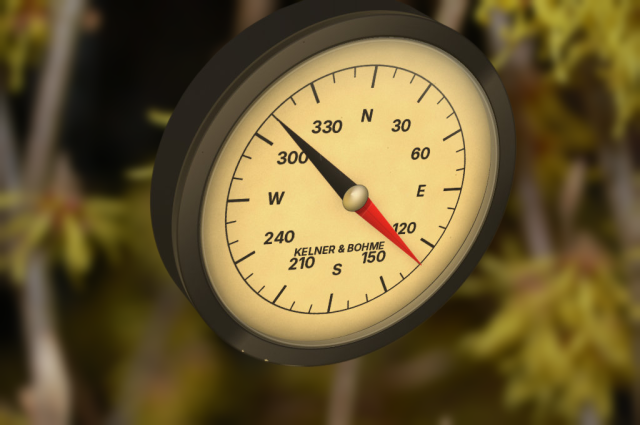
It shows value=130 unit=°
